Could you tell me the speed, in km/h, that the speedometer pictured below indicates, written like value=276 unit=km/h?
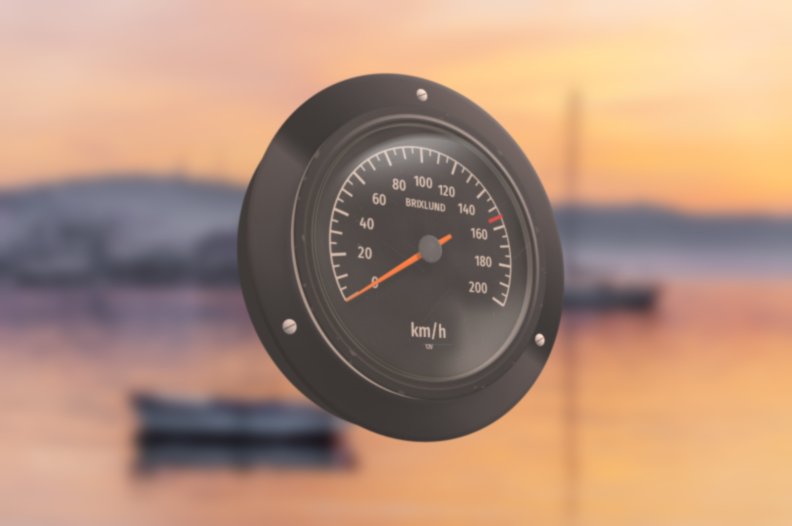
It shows value=0 unit=km/h
